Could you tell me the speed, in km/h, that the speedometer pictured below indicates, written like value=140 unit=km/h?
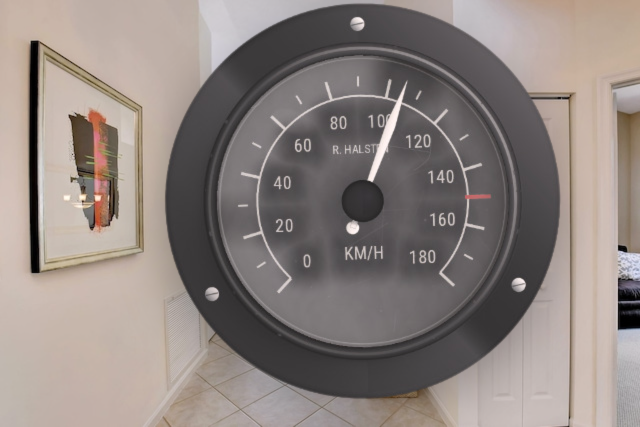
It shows value=105 unit=km/h
